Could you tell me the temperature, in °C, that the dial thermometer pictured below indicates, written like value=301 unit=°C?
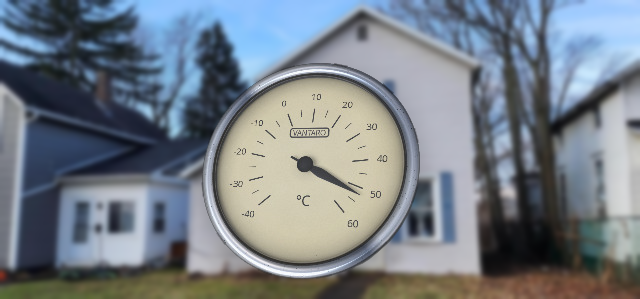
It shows value=52.5 unit=°C
